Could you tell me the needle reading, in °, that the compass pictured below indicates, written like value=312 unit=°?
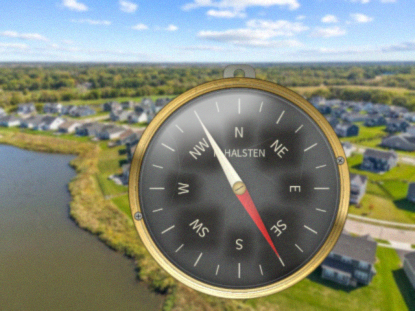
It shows value=150 unit=°
